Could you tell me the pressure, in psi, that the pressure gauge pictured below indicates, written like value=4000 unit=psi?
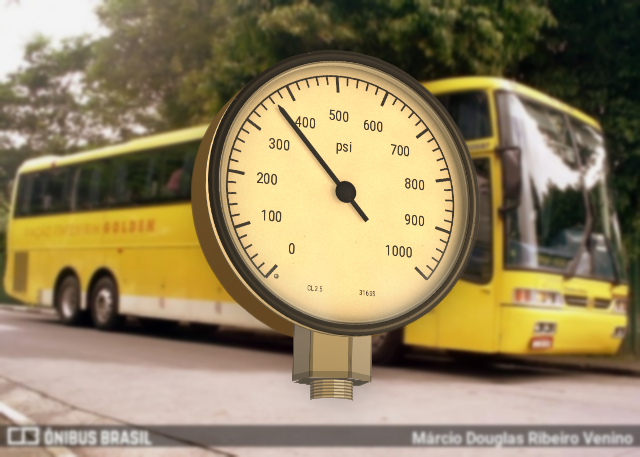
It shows value=360 unit=psi
